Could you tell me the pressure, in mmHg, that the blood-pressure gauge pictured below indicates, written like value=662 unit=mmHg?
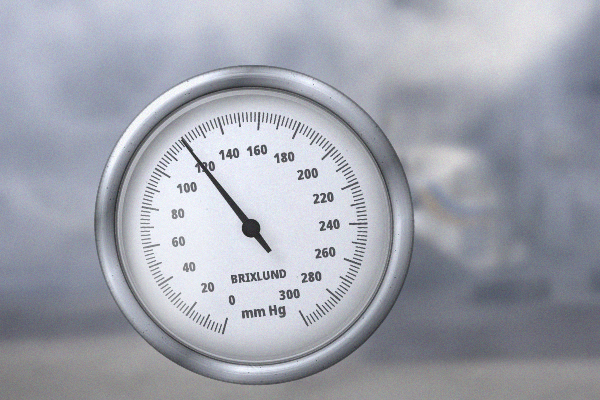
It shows value=120 unit=mmHg
